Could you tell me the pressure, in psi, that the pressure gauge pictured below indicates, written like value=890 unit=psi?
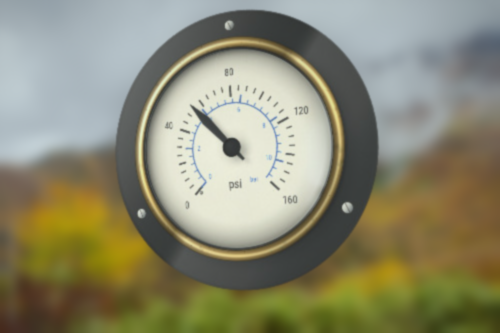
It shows value=55 unit=psi
